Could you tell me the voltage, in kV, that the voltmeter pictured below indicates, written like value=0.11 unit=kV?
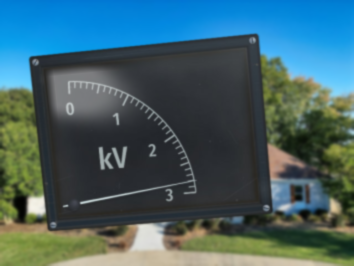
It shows value=2.8 unit=kV
